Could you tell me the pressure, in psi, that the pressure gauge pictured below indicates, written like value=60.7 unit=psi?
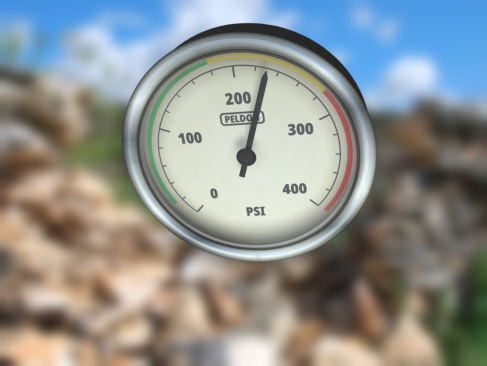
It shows value=230 unit=psi
